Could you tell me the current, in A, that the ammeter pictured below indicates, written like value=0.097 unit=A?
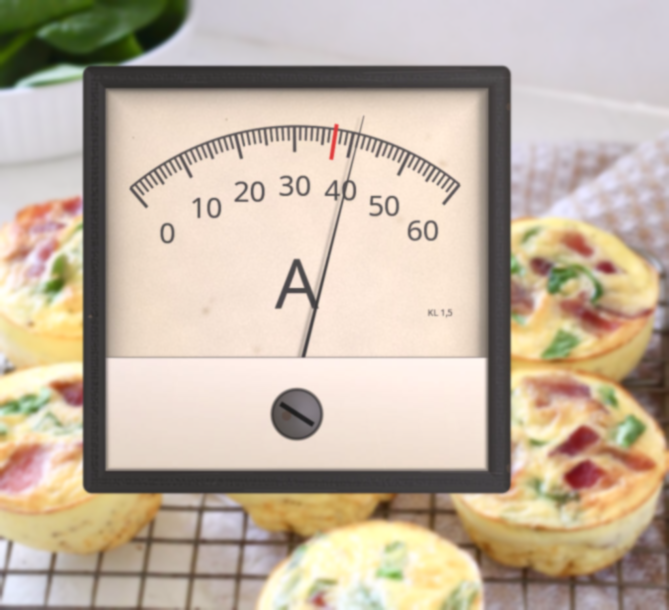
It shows value=41 unit=A
